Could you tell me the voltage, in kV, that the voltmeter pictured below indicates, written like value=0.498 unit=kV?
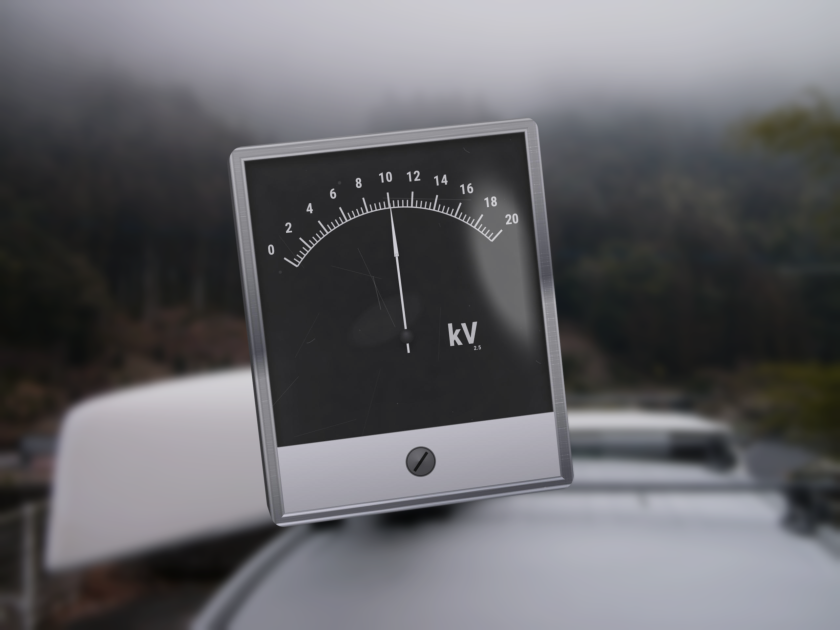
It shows value=10 unit=kV
